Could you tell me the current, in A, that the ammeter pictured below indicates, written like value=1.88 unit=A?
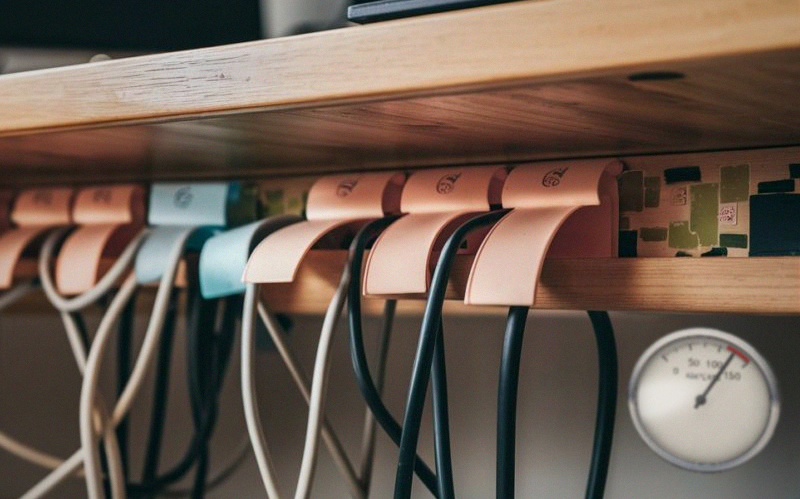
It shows value=125 unit=A
